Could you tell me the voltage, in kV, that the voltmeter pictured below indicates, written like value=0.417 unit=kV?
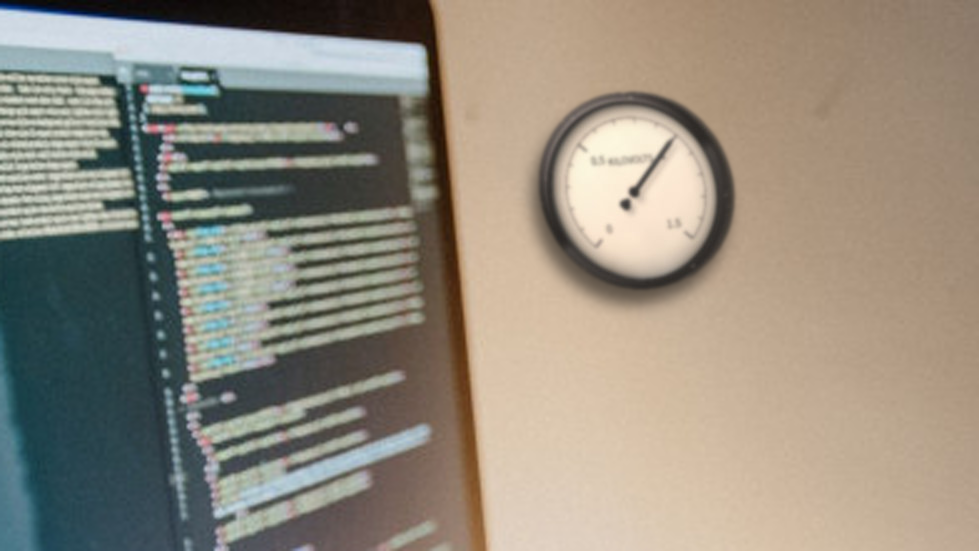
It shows value=1 unit=kV
